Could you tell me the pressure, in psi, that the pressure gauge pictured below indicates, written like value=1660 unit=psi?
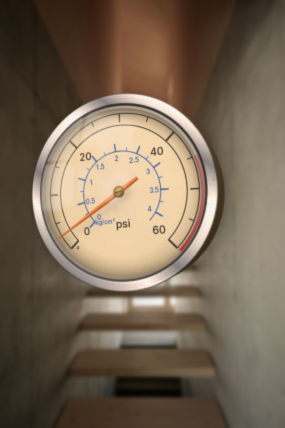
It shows value=2.5 unit=psi
